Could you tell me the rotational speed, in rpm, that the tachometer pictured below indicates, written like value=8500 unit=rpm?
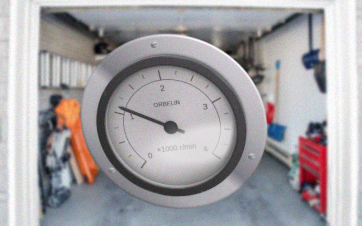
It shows value=1125 unit=rpm
